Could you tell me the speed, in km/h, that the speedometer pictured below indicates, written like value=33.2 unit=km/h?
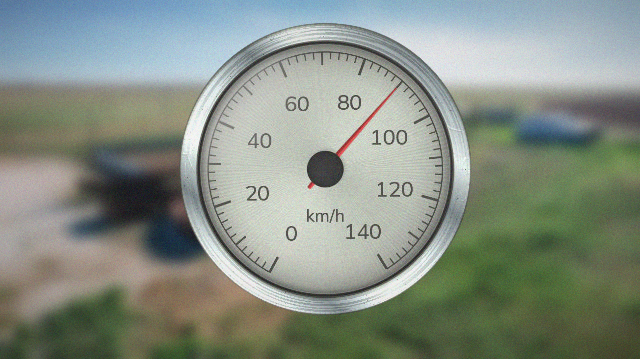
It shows value=90 unit=km/h
